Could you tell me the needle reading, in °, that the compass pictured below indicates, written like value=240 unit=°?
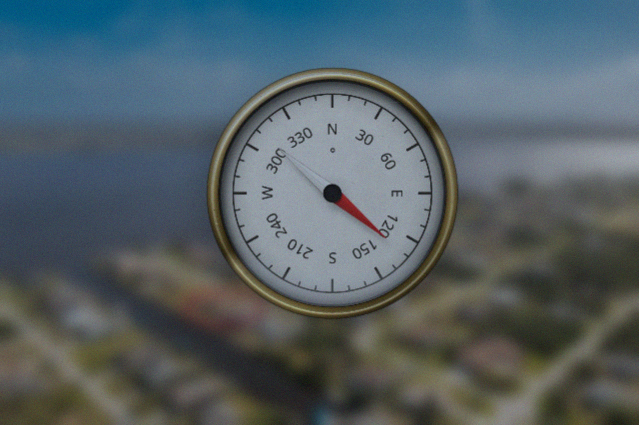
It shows value=130 unit=°
